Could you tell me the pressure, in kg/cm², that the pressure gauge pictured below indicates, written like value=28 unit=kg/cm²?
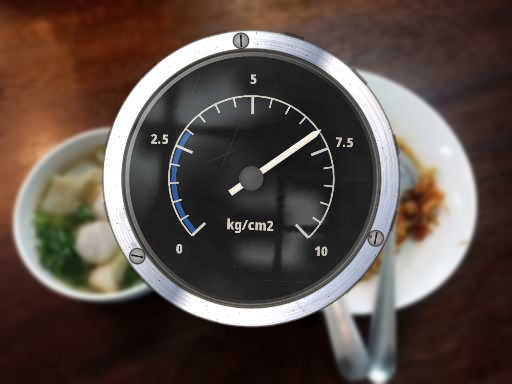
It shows value=7 unit=kg/cm²
